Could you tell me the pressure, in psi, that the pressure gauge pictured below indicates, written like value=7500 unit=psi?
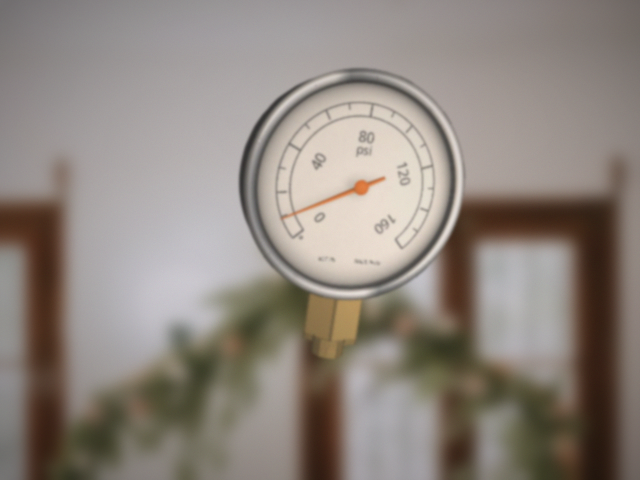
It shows value=10 unit=psi
